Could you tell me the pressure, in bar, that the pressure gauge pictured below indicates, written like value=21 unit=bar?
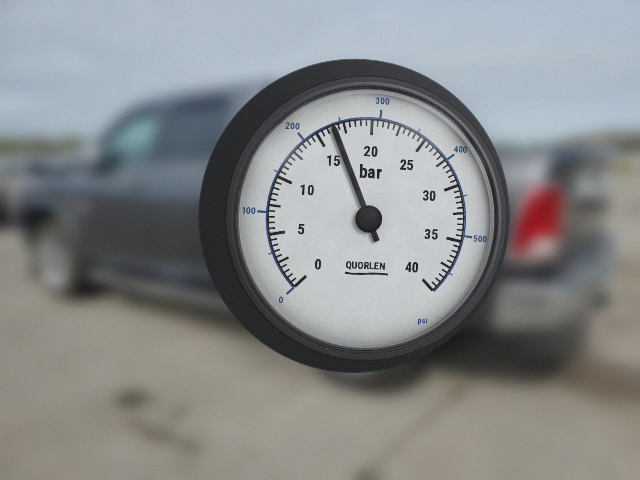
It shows value=16.5 unit=bar
